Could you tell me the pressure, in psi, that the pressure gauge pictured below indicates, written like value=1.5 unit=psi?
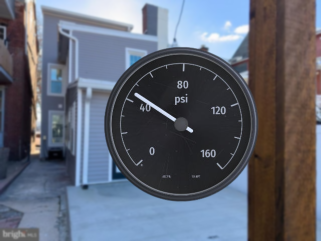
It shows value=45 unit=psi
